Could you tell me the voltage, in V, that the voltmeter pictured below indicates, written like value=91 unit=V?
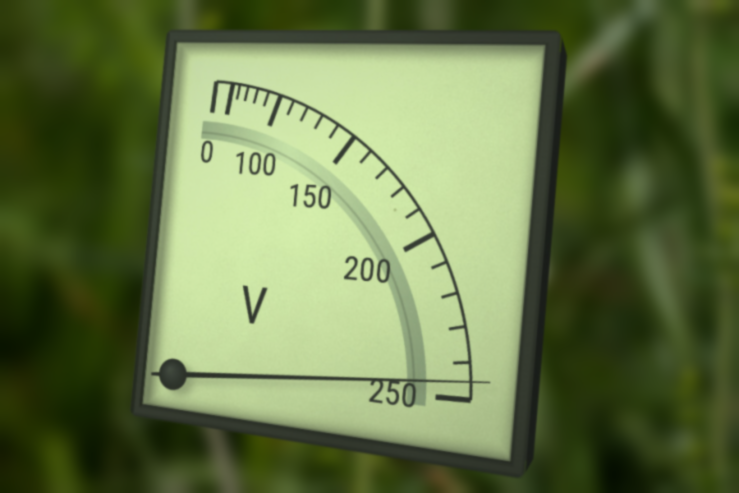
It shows value=245 unit=V
